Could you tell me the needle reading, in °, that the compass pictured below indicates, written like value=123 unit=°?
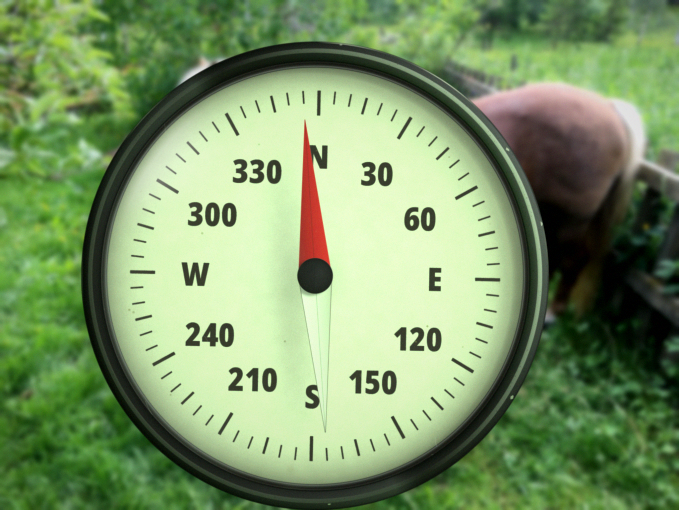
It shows value=355 unit=°
